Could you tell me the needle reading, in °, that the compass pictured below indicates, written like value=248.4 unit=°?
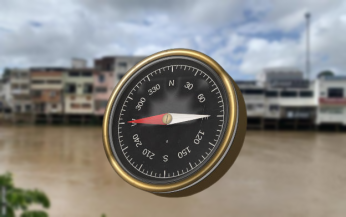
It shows value=270 unit=°
